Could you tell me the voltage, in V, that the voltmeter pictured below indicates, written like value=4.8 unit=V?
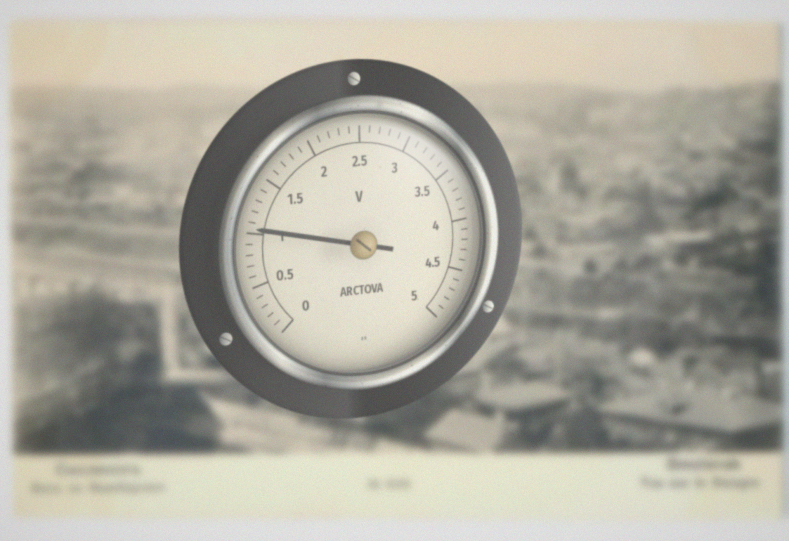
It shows value=1.05 unit=V
